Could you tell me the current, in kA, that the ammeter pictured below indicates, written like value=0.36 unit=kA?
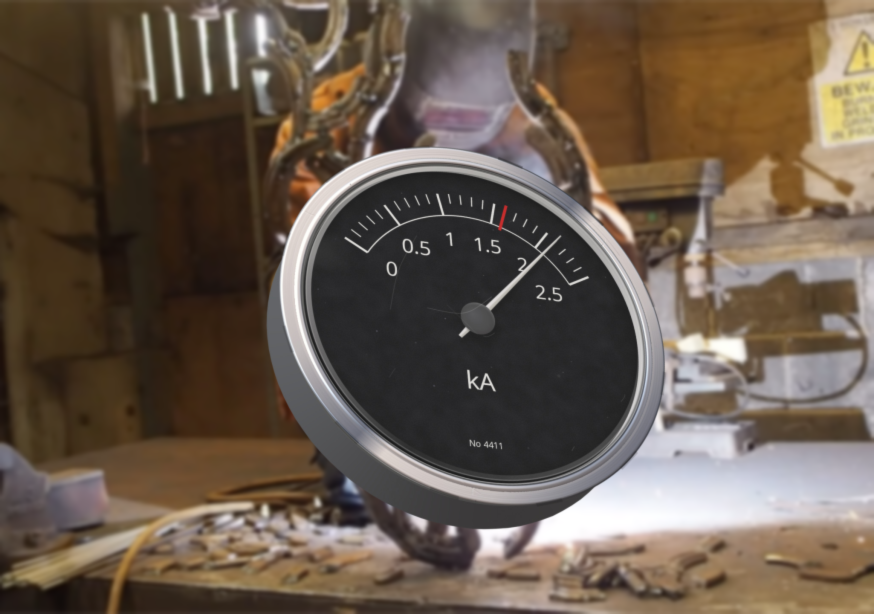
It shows value=2.1 unit=kA
